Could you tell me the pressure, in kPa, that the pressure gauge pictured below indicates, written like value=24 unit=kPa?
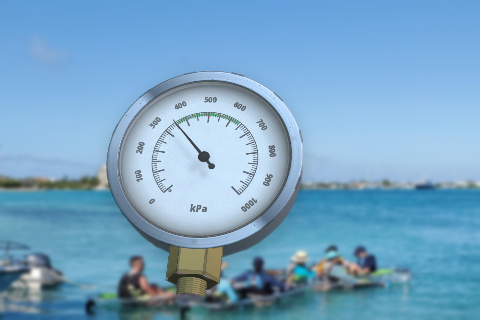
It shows value=350 unit=kPa
